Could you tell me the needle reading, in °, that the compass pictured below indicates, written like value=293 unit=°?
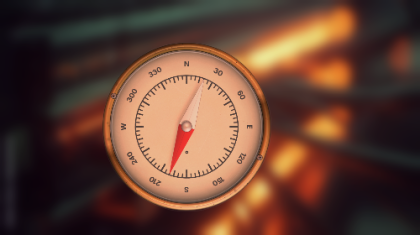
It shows value=200 unit=°
